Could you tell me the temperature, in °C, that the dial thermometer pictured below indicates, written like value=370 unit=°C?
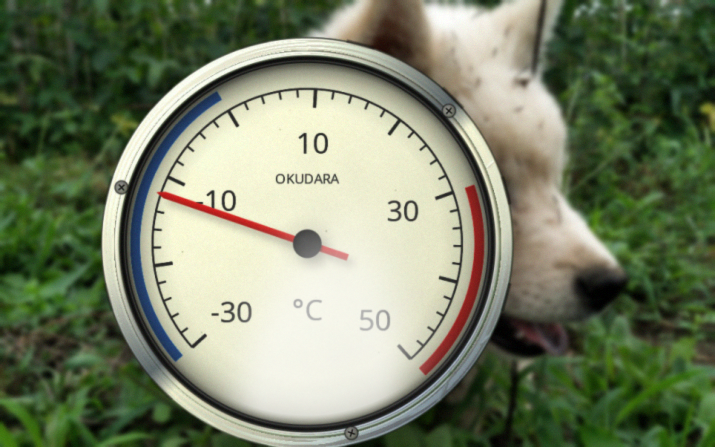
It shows value=-12 unit=°C
